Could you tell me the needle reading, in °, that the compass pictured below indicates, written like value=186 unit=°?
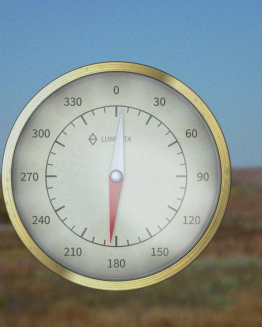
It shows value=185 unit=°
